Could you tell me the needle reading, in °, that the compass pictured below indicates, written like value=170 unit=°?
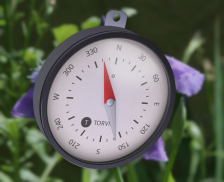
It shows value=340 unit=°
